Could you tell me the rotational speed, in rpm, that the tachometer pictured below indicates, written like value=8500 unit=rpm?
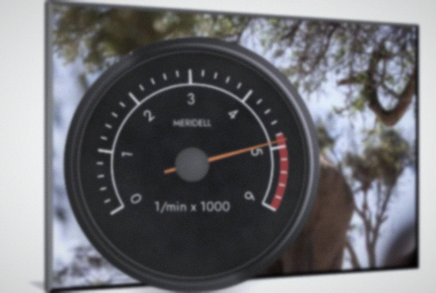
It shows value=4900 unit=rpm
